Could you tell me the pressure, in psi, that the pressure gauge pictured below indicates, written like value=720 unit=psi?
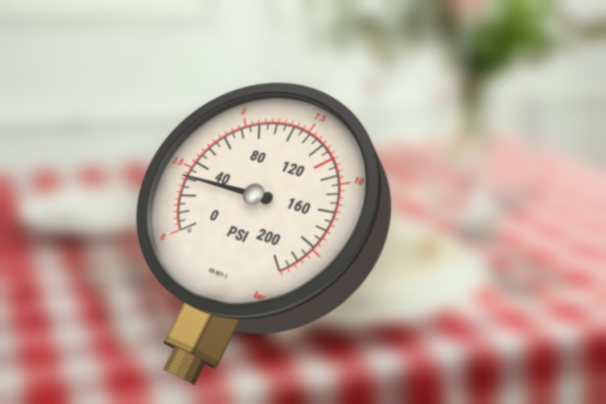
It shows value=30 unit=psi
